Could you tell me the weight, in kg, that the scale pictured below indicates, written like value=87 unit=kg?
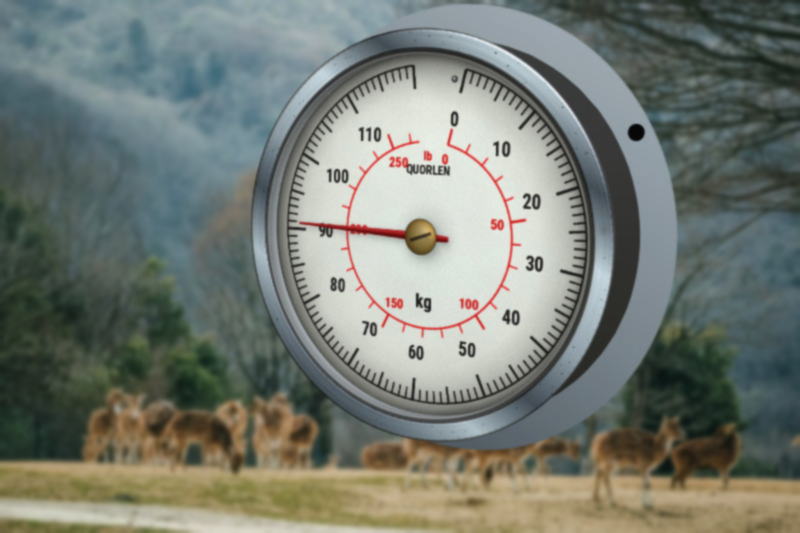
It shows value=91 unit=kg
